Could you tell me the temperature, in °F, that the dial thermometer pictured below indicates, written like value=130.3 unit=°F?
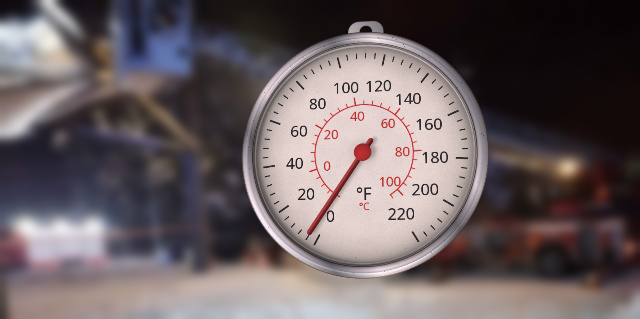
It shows value=4 unit=°F
